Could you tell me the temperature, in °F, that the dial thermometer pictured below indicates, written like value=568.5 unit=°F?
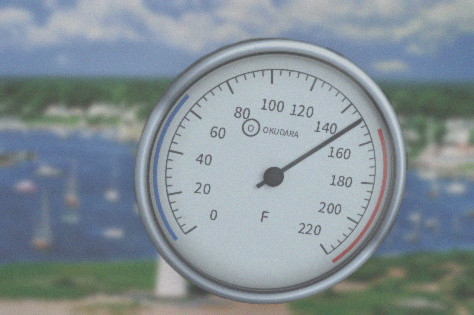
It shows value=148 unit=°F
